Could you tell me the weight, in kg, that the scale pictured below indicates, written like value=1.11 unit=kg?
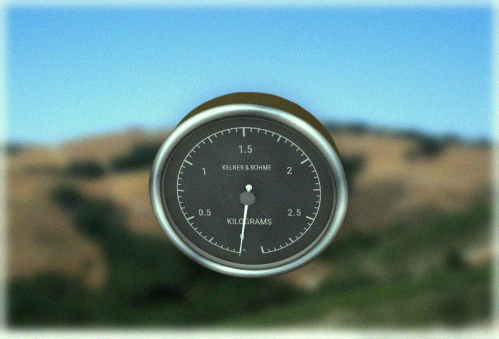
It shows value=0 unit=kg
